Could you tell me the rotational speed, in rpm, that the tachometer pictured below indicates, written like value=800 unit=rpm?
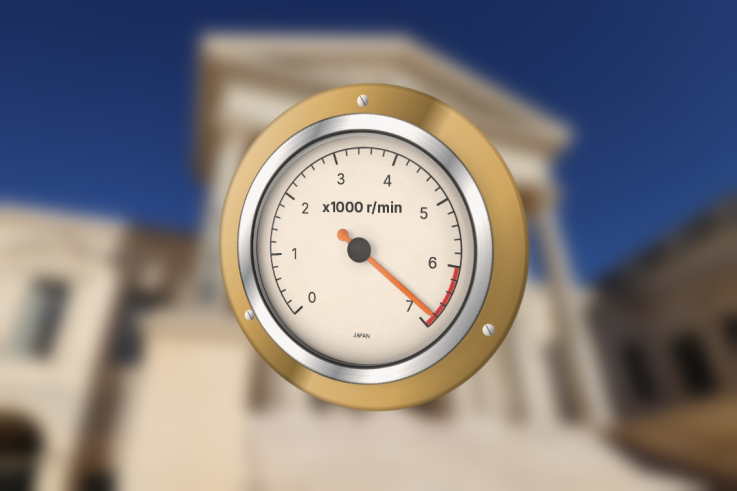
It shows value=6800 unit=rpm
